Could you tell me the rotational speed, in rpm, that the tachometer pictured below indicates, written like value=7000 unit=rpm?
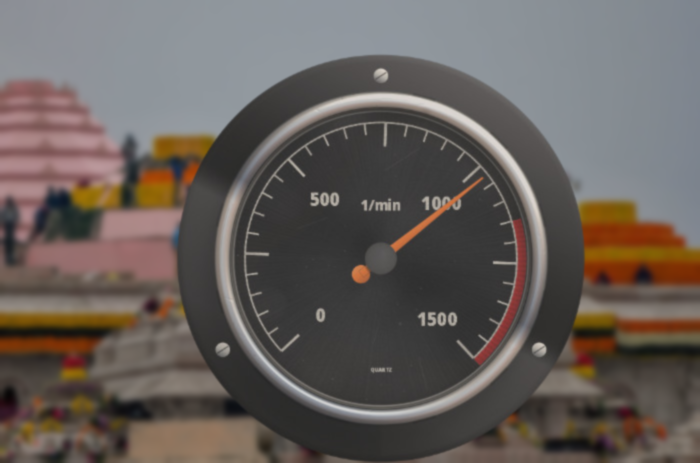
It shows value=1025 unit=rpm
